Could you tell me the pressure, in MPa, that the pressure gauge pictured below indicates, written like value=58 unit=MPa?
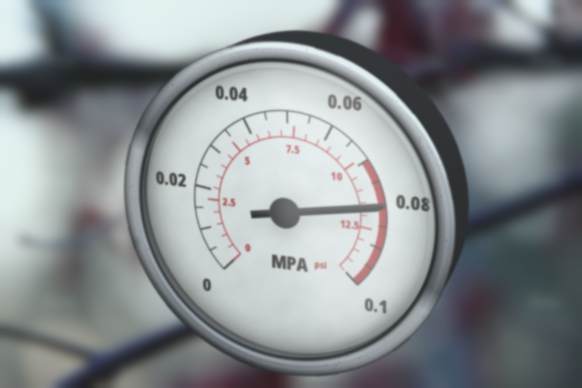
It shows value=0.08 unit=MPa
